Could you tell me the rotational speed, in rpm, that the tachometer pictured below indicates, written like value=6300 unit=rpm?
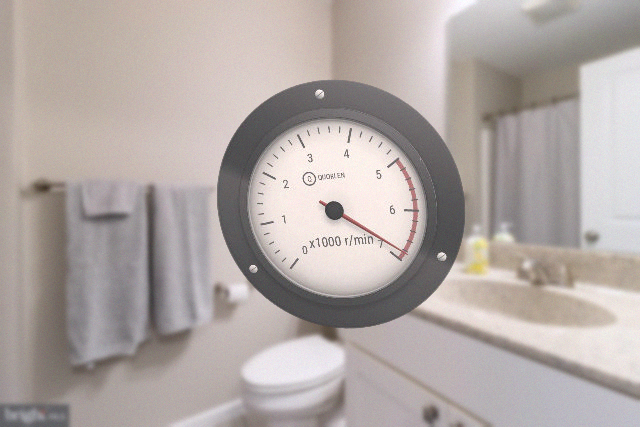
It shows value=6800 unit=rpm
